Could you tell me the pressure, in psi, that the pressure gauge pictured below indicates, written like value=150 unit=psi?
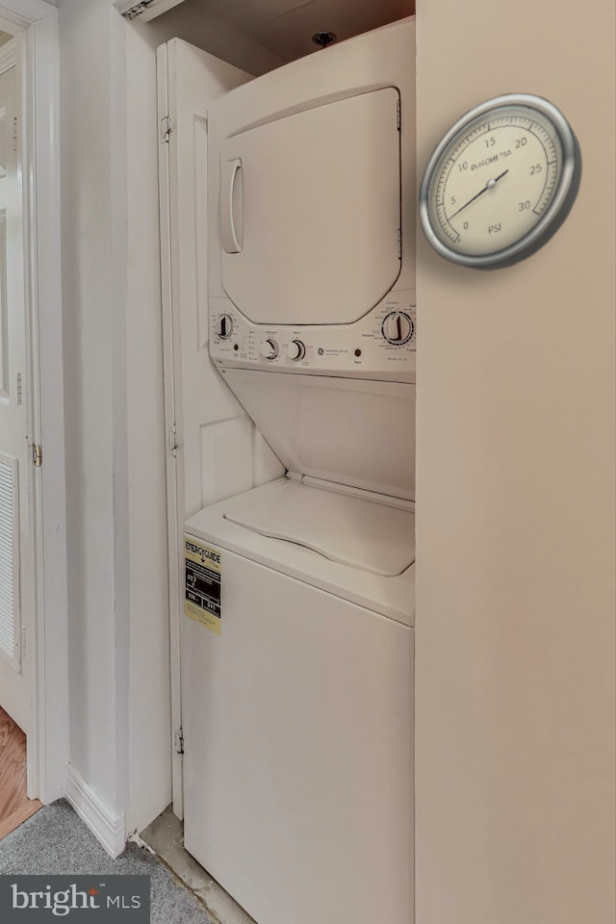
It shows value=2.5 unit=psi
